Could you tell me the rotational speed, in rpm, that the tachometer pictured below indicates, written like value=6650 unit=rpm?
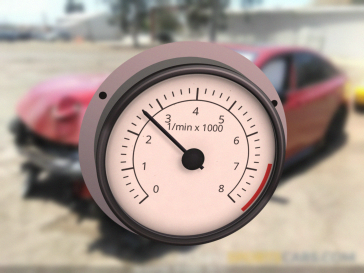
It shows value=2600 unit=rpm
